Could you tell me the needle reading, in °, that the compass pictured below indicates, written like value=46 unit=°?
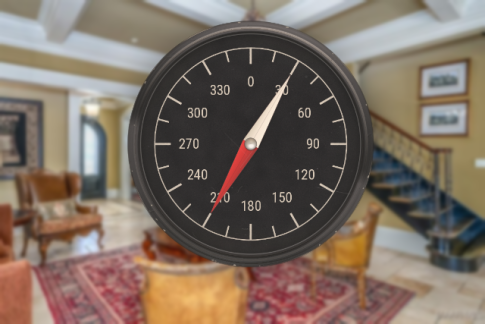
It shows value=210 unit=°
